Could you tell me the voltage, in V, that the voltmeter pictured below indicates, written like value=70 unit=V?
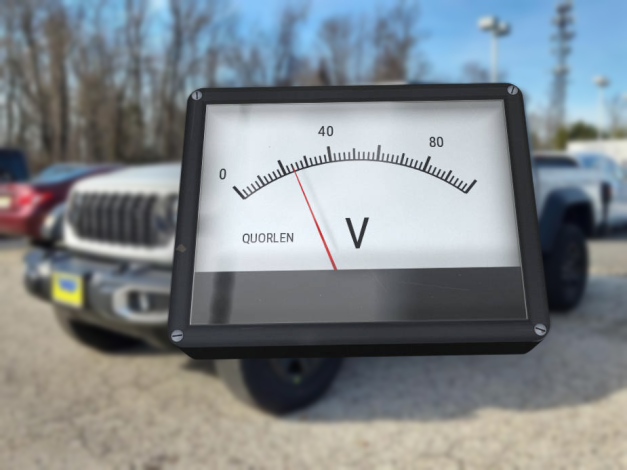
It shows value=24 unit=V
